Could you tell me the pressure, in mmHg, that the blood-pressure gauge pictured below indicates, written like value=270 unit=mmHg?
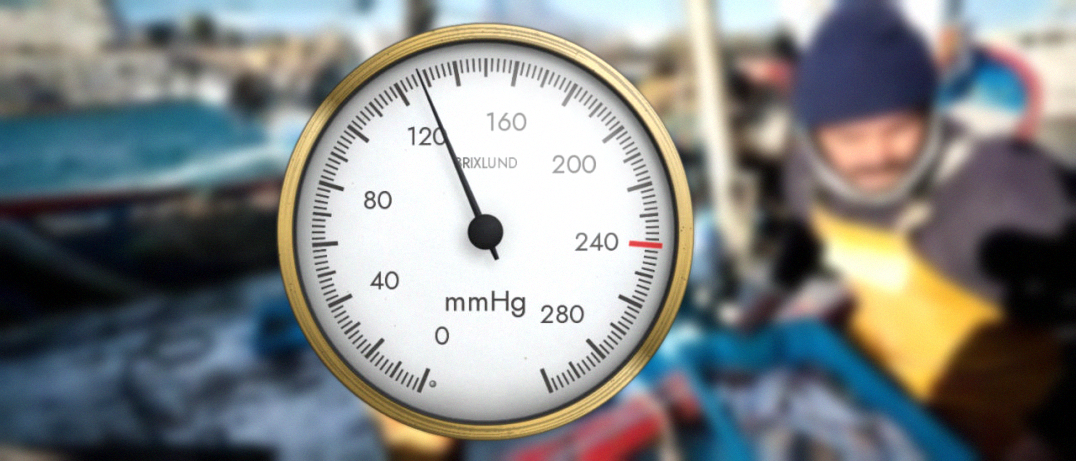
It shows value=128 unit=mmHg
